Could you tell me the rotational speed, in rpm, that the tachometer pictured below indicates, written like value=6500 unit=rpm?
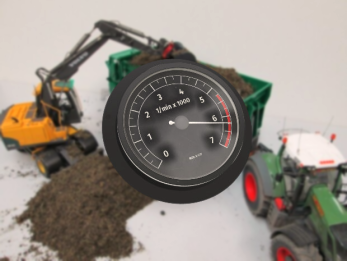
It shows value=6250 unit=rpm
